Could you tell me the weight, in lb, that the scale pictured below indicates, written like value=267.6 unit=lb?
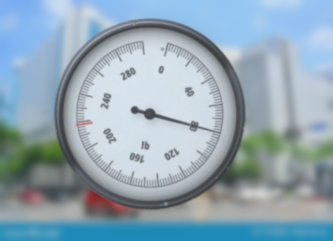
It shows value=80 unit=lb
